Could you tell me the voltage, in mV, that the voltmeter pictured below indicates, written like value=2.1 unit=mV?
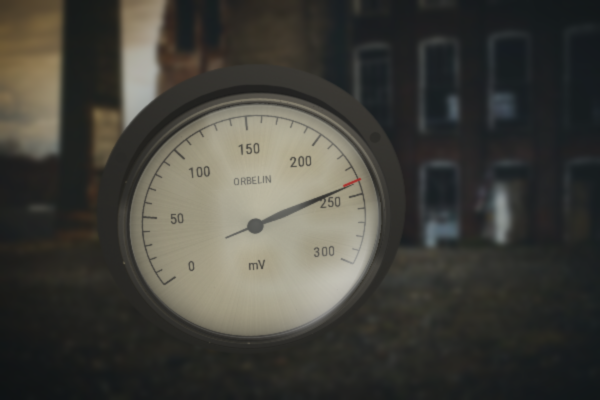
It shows value=240 unit=mV
